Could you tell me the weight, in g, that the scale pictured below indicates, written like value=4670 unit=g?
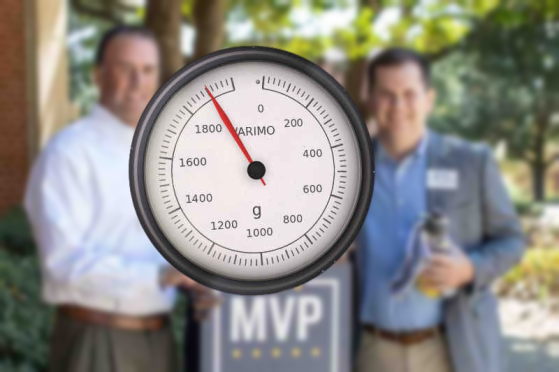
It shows value=1900 unit=g
